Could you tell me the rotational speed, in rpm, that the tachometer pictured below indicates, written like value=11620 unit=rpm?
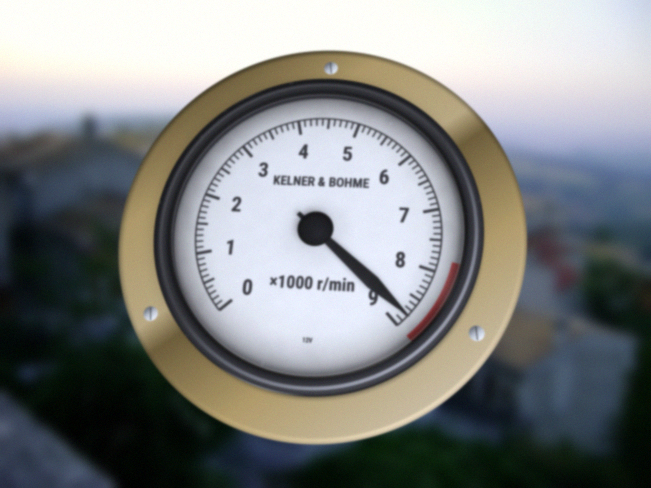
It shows value=8800 unit=rpm
